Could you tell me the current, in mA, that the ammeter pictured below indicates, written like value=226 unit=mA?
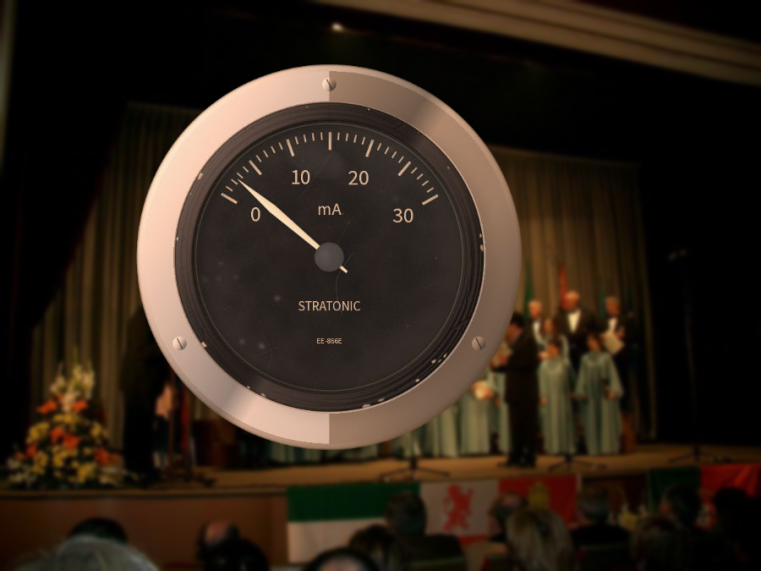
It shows value=2.5 unit=mA
